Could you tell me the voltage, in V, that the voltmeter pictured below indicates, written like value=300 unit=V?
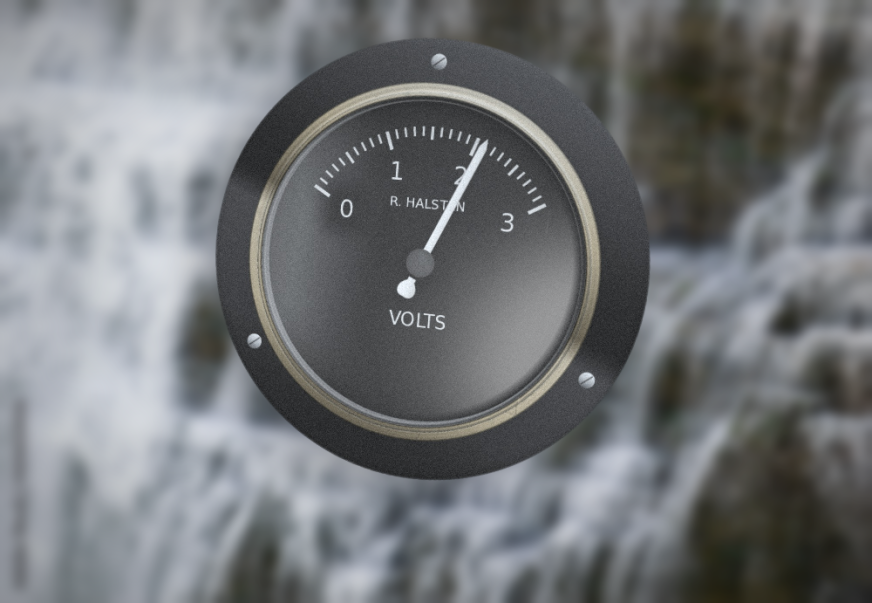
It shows value=2.1 unit=V
